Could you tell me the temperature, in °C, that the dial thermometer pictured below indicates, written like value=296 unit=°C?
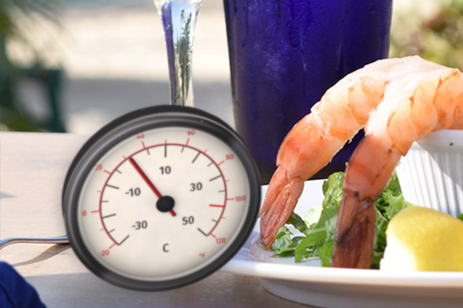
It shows value=0 unit=°C
